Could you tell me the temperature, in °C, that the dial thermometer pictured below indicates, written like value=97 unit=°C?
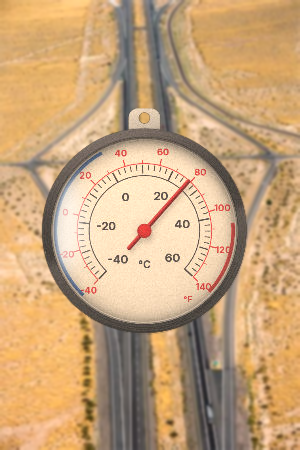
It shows value=26 unit=°C
